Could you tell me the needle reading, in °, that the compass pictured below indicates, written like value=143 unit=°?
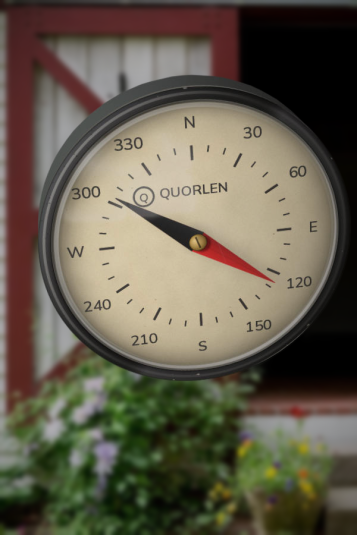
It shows value=125 unit=°
